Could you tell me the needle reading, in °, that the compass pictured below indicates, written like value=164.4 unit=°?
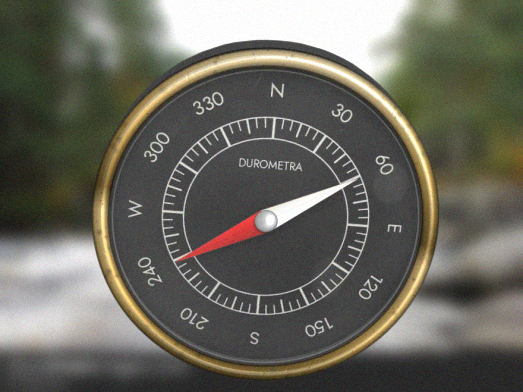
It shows value=240 unit=°
